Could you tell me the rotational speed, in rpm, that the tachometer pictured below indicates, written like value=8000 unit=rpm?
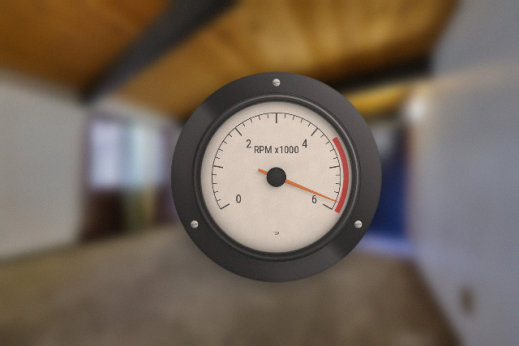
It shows value=5800 unit=rpm
